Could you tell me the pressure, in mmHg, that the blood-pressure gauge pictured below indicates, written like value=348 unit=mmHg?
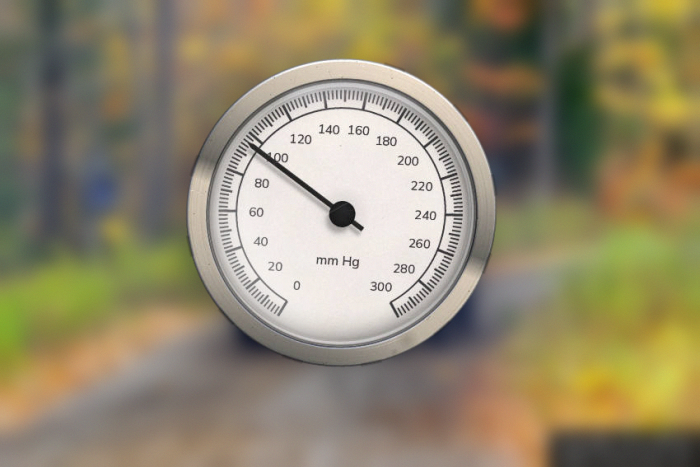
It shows value=96 unit=mmHg
